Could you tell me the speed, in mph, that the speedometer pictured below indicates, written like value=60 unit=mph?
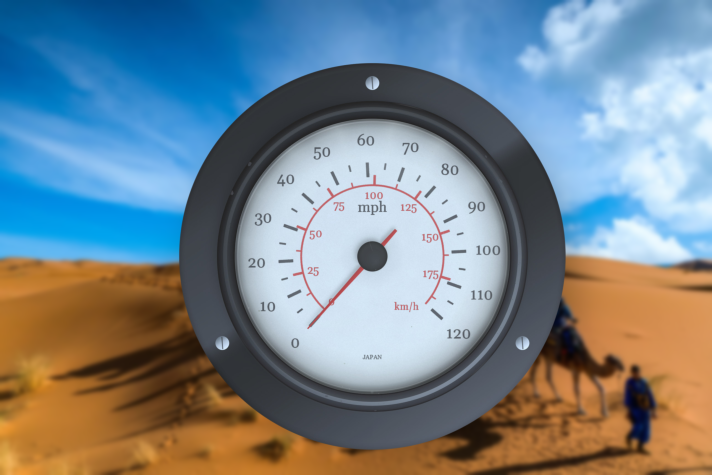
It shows value=0 unit=mph
